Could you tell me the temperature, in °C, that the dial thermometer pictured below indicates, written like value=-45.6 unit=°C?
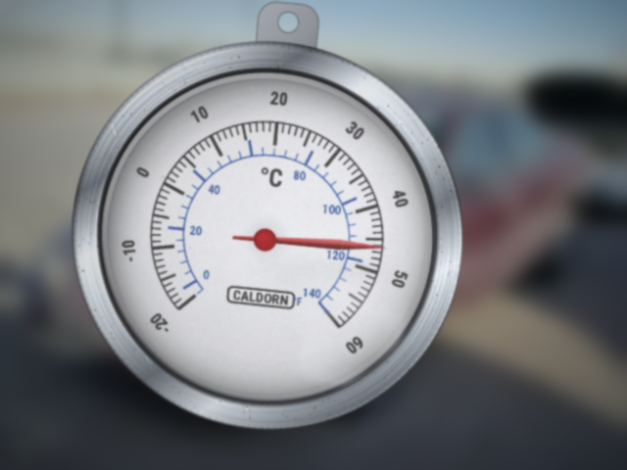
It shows value=46 unit=°C
